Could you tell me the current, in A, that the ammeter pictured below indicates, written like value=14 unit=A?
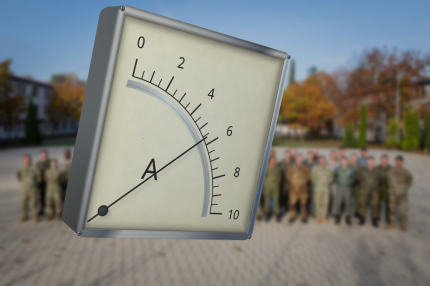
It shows value=5.5 unit=A
